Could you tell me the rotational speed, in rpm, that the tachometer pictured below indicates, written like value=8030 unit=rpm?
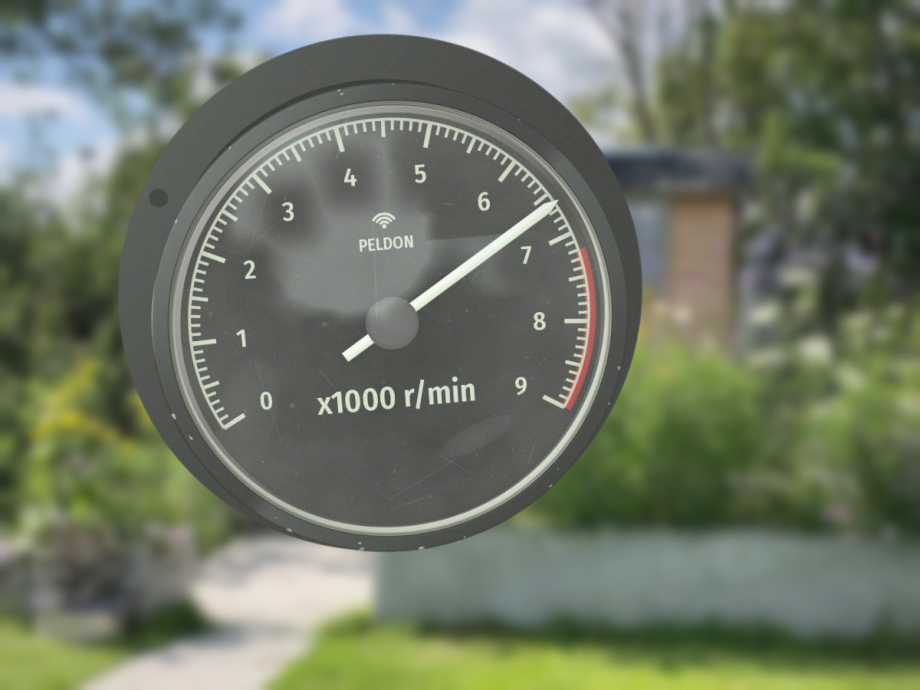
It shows value=6600 unit=rpm
